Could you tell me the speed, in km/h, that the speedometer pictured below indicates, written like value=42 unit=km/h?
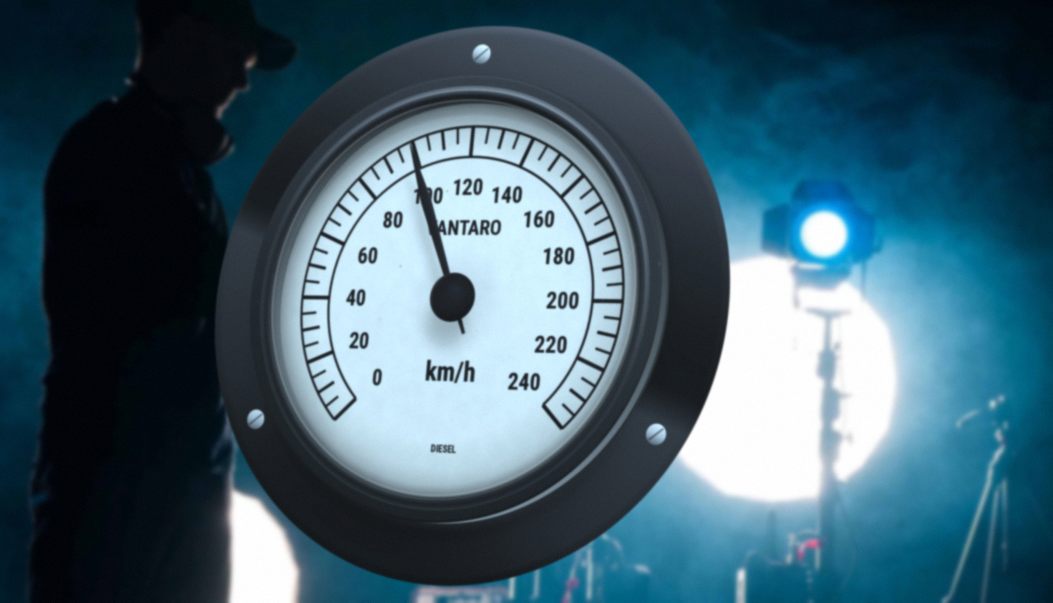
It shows value=100 unit=km/h
